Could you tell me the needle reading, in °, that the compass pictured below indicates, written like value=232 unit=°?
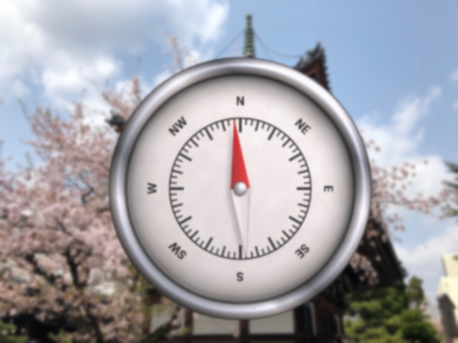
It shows value=355 unit=°
